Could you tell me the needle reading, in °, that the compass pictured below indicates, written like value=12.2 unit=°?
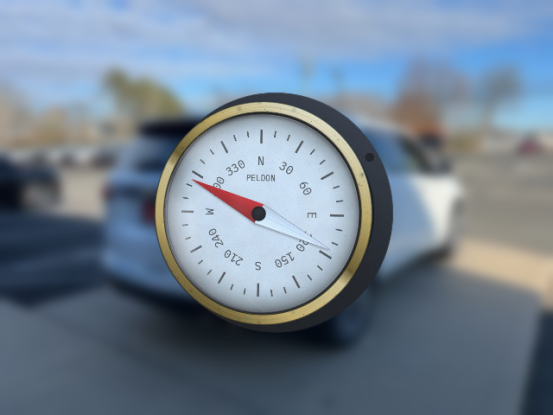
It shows value=295 unit=°
